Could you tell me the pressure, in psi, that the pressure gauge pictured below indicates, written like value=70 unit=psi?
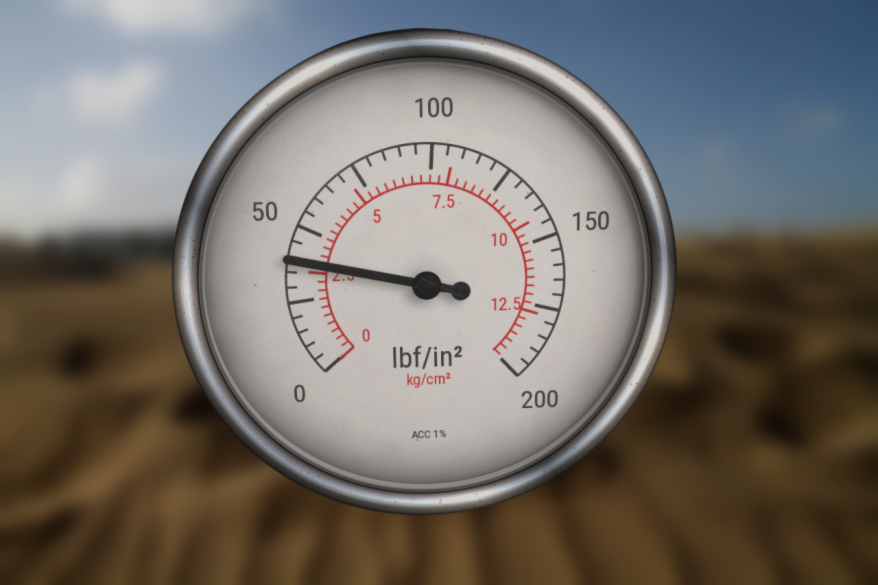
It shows value=40 unit=psi
